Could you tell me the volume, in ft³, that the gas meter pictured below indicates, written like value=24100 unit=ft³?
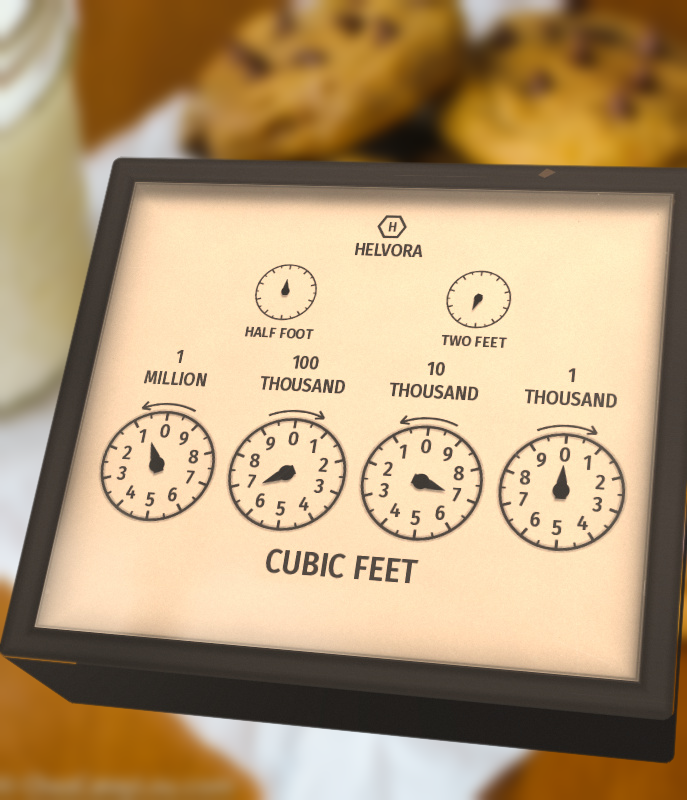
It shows value=67000 unit=ft³
